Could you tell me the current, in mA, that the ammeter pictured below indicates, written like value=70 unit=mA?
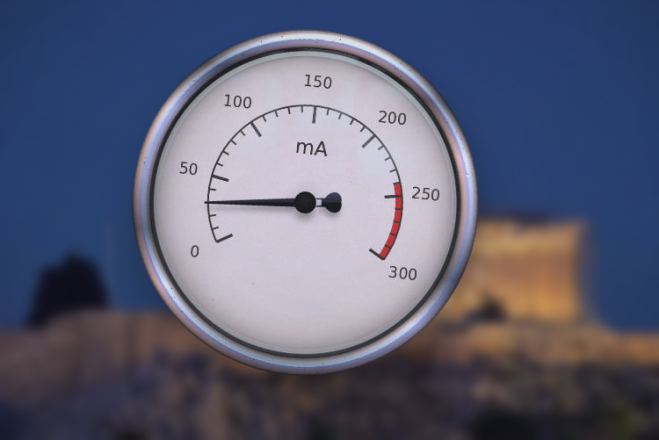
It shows value=30 unit=mA
